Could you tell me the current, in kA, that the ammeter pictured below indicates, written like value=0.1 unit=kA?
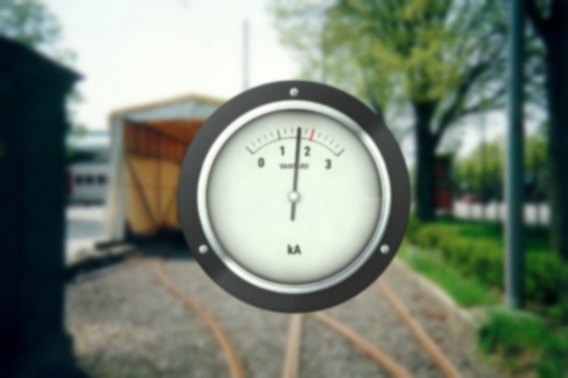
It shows value=1.6 unit=kA
